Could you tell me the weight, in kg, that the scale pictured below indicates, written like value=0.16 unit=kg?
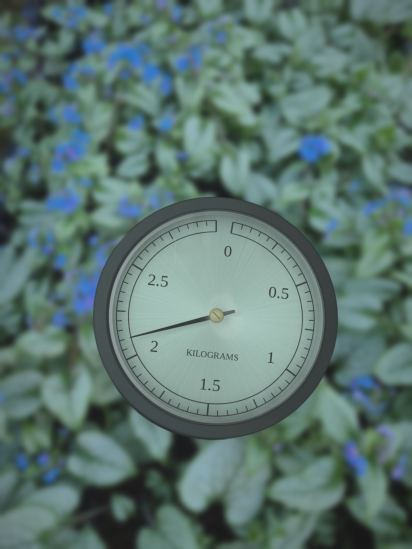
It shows value=2.1 unit=kg
